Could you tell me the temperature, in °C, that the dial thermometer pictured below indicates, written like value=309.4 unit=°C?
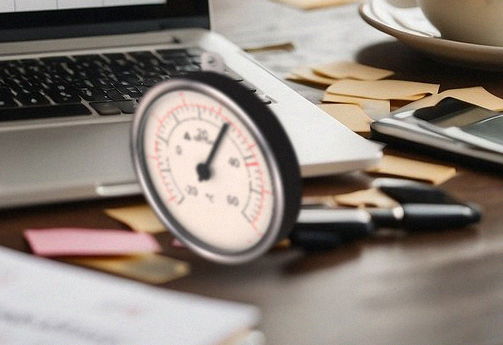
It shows value=30 unit=°C
